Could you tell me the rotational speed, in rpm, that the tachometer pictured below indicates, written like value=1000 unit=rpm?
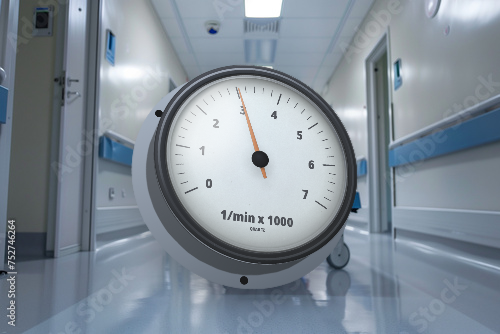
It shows value=3000 unit=rpm
